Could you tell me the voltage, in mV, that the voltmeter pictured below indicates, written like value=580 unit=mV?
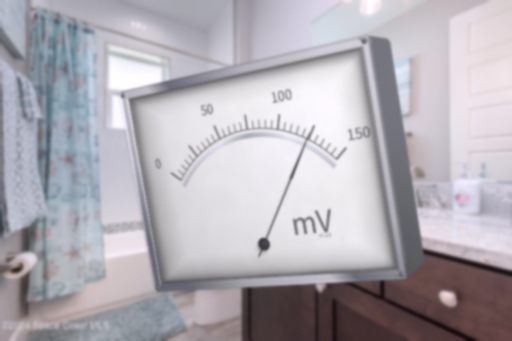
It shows value=125 unit=mV
